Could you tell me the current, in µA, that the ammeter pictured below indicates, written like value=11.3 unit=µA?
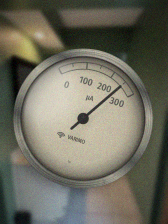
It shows value=250 unit=µA
